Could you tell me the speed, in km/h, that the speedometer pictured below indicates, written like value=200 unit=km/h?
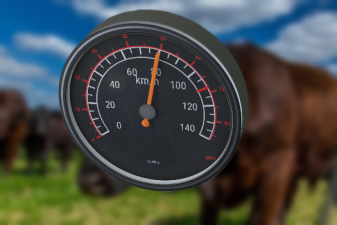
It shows value=80 unit=km/h
